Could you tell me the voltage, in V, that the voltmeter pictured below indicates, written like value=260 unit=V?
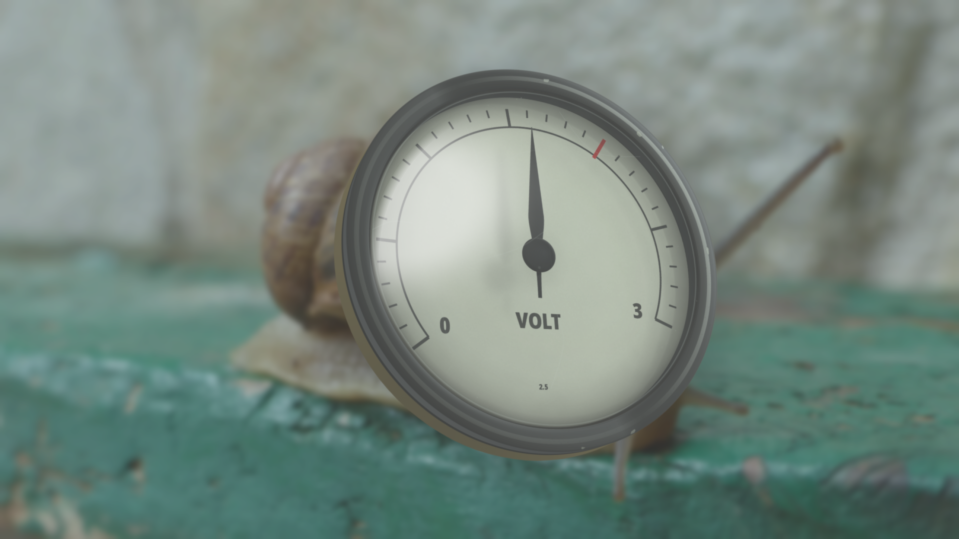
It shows value=1.6 unit=V
